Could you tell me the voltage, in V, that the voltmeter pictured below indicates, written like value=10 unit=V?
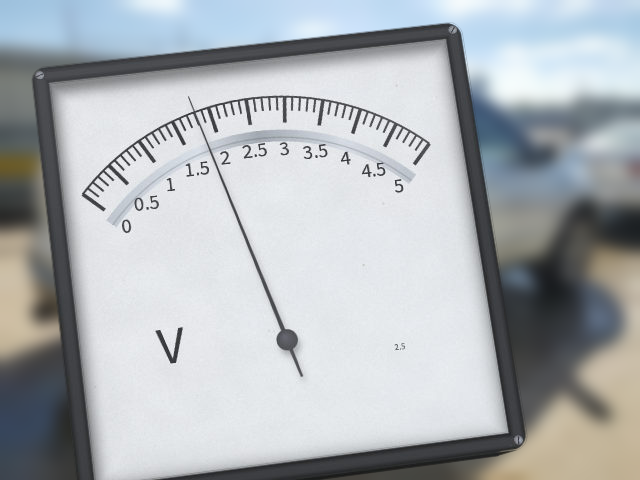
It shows value=1.8 unit=V
